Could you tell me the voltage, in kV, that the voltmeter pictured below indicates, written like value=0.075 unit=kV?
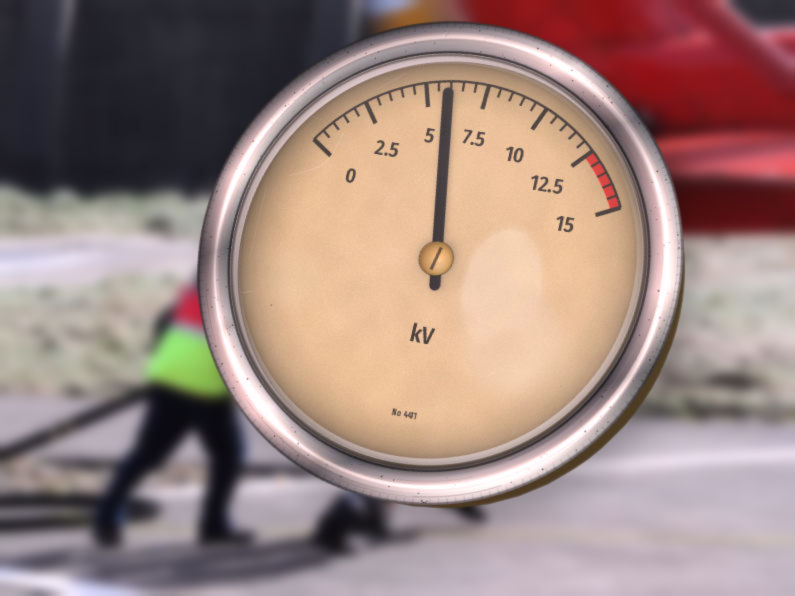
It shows value=6 unit=kV
